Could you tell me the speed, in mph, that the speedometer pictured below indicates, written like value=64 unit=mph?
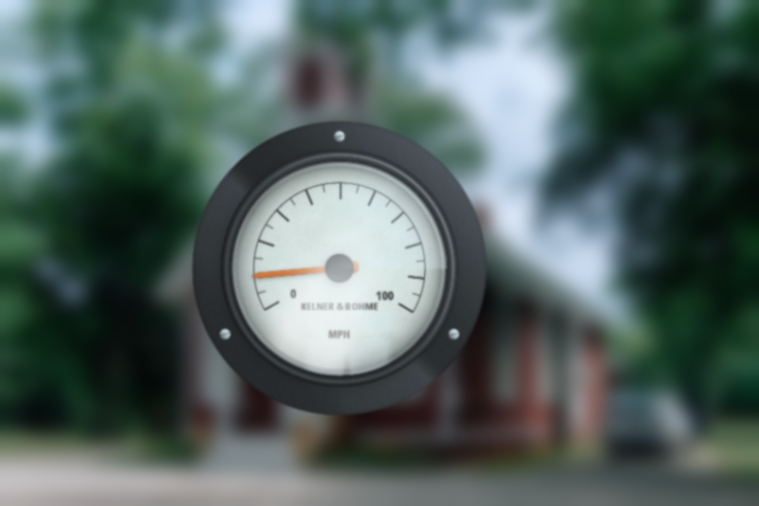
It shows value=10 unit=mph
